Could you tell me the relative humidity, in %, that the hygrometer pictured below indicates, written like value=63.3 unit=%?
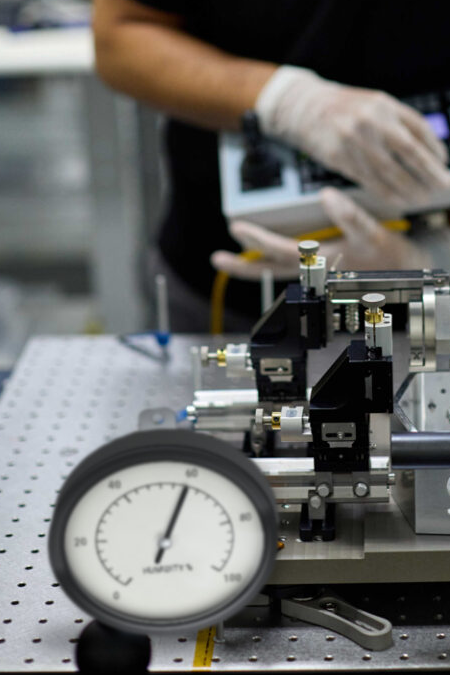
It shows value=60 unit=%
